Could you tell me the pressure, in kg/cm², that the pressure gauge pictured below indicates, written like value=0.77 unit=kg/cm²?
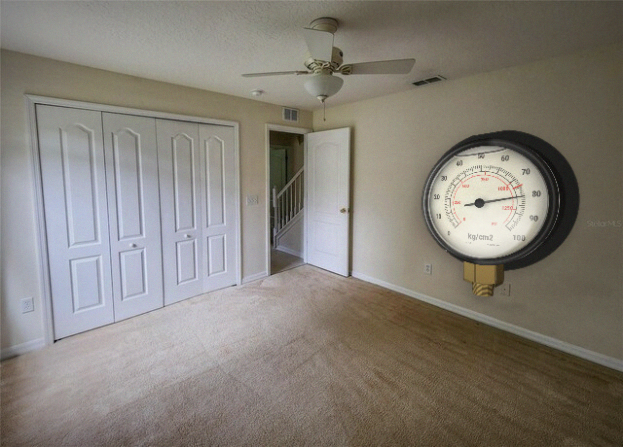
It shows value=80 unit=kg/cm²
